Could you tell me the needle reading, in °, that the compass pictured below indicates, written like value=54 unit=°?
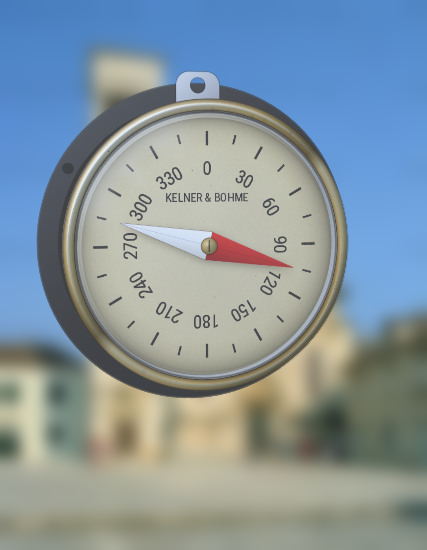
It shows value=105 unit=°
